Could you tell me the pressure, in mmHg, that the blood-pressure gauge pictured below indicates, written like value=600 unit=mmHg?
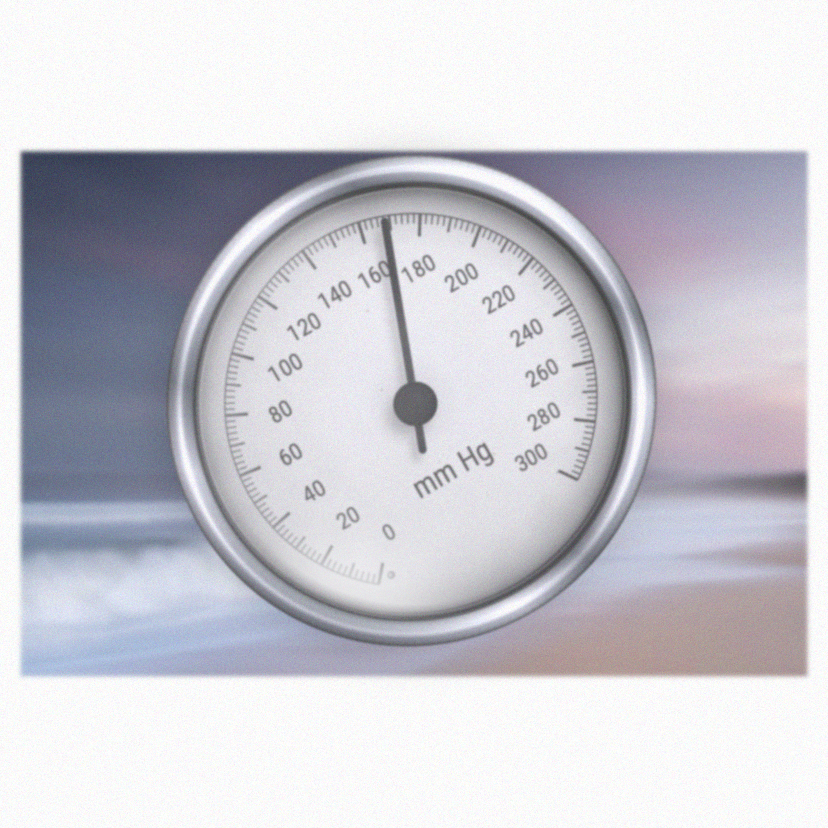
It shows value=168 unit=mmHg
